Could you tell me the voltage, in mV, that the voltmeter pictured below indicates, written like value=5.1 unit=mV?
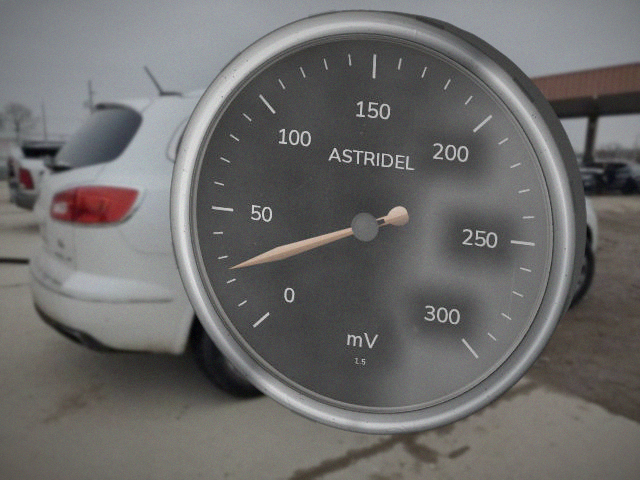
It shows value=25 unit=mV
